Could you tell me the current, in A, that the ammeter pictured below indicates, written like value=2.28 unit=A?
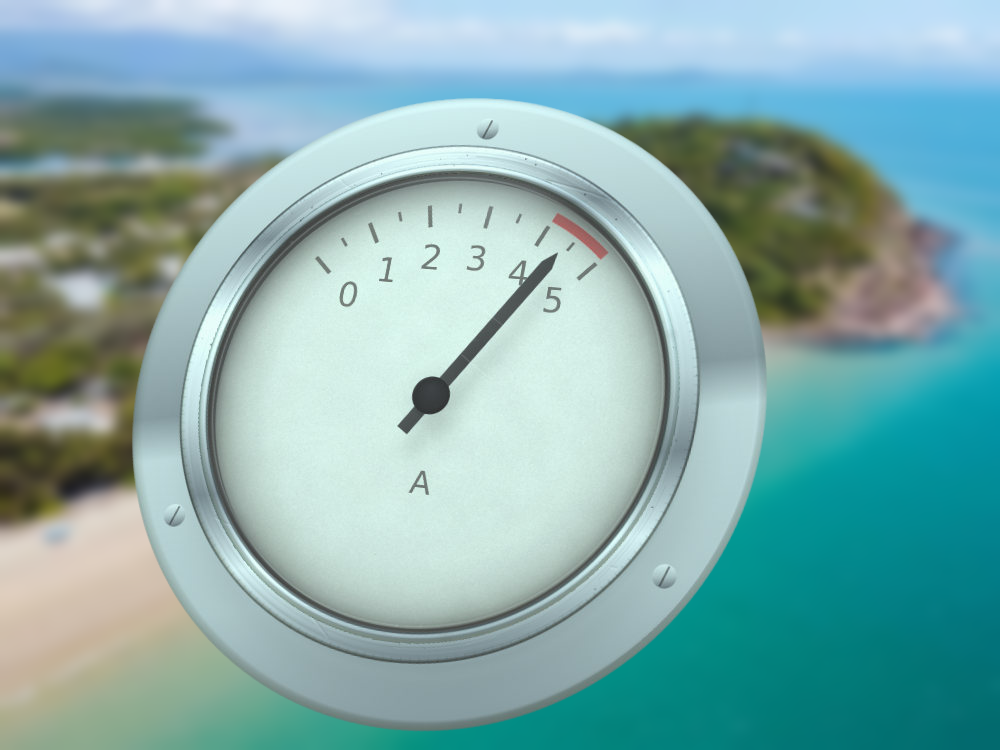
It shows value=4.5 unit=A
